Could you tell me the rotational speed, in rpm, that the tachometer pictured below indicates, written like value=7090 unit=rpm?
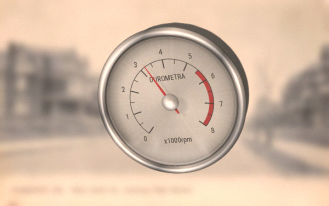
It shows value=3250 unit=rpm
